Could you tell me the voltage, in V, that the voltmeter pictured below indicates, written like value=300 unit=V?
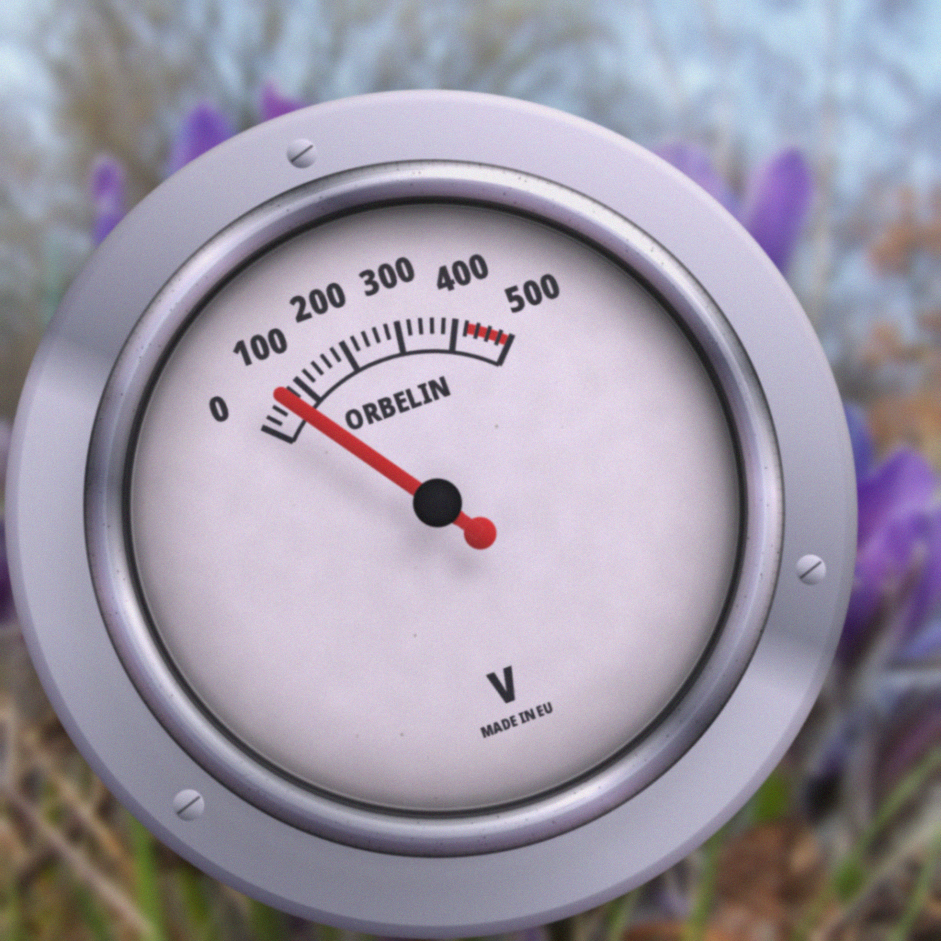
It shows value=60 unit=V
